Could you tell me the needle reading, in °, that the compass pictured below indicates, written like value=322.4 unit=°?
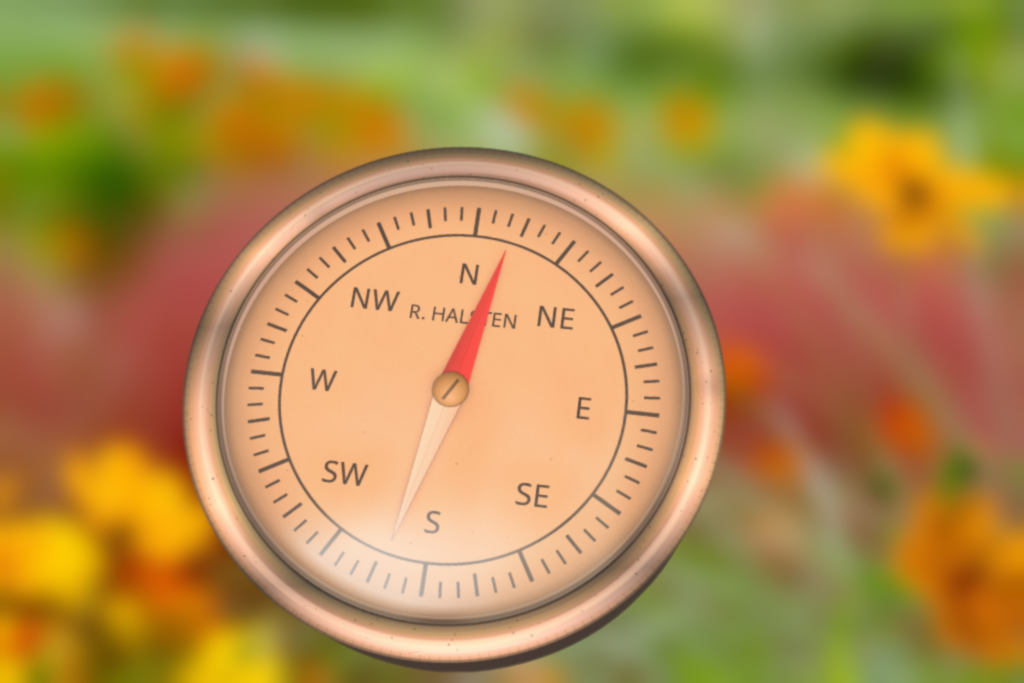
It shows value=12.5 unit=°
